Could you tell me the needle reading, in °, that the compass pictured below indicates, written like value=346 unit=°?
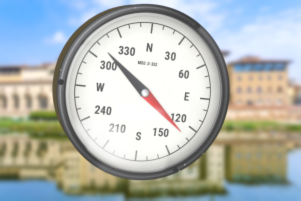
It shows value=130 unit=°
